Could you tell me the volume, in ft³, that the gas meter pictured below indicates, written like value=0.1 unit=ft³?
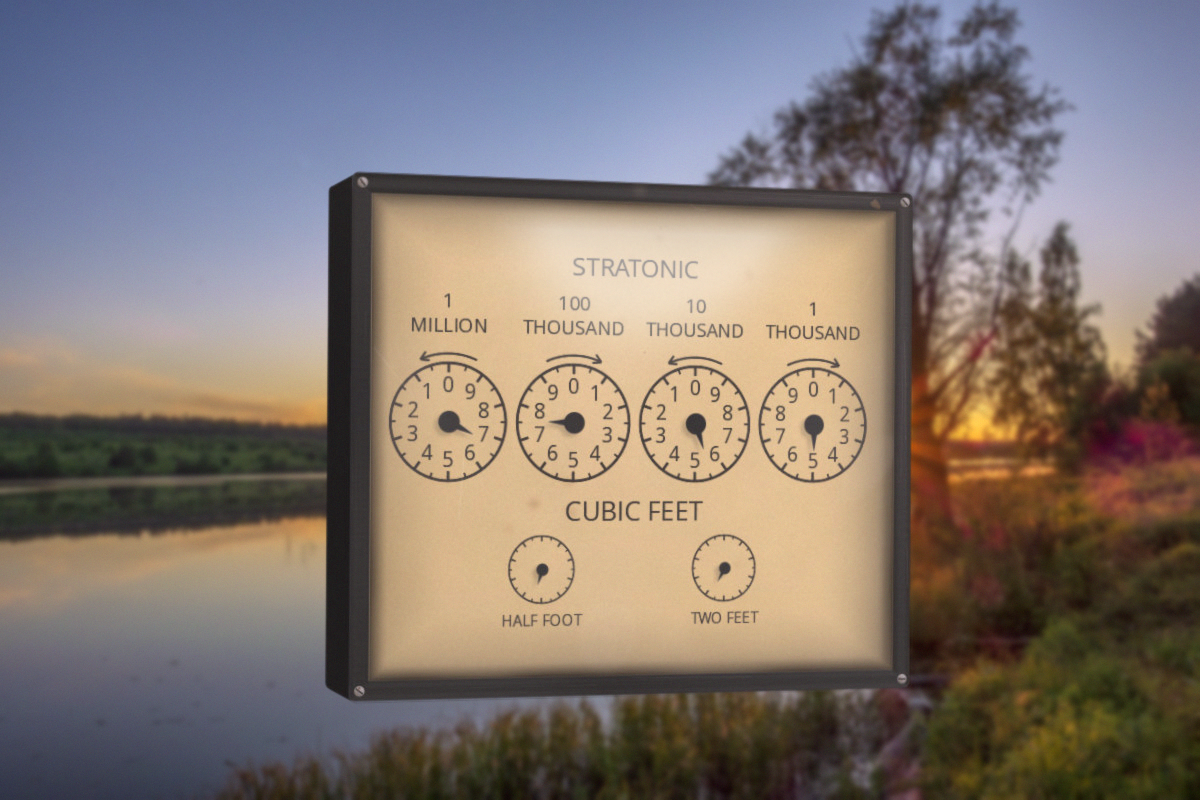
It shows value=675500 unit=ft³
